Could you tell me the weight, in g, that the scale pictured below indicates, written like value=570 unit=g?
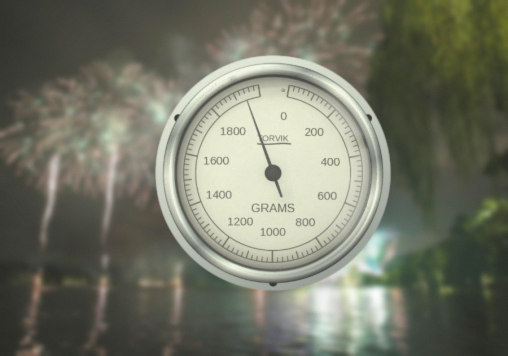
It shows value=1940 unit=g
